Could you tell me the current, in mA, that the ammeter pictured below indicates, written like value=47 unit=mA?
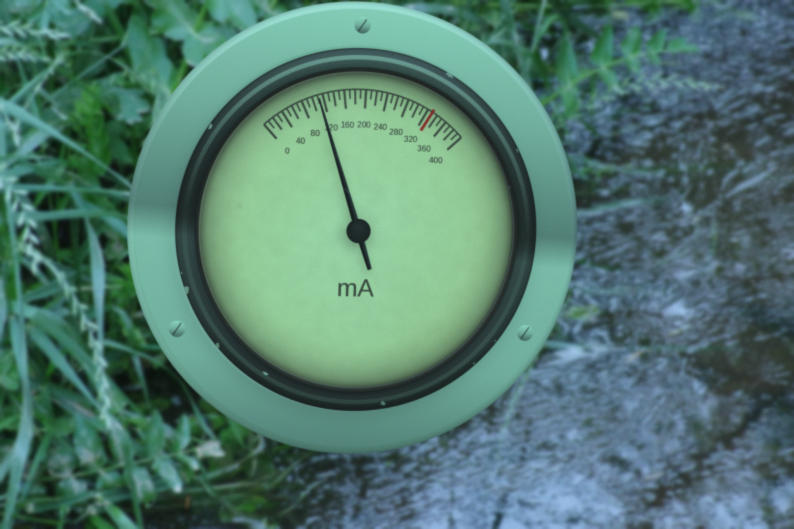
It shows value=110 unit=mA
